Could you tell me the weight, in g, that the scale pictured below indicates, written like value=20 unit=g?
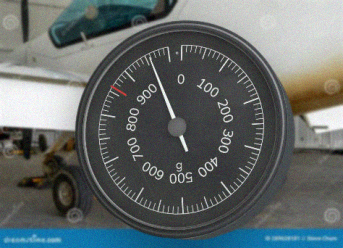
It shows value=960 unit=g
